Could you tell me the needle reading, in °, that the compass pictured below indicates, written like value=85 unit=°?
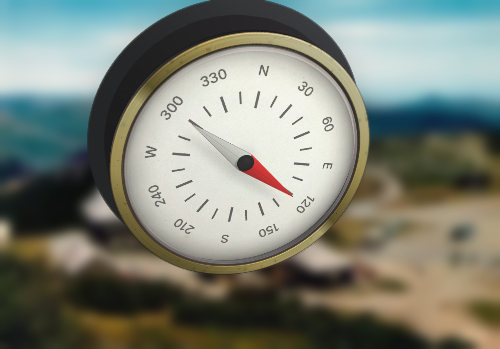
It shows value=120 unit=°
